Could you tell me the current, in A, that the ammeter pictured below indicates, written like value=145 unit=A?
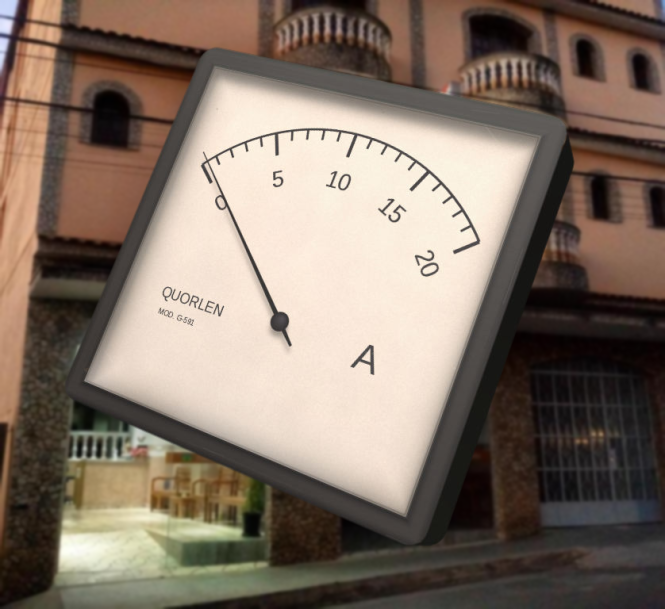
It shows value=0.5 unit=A
